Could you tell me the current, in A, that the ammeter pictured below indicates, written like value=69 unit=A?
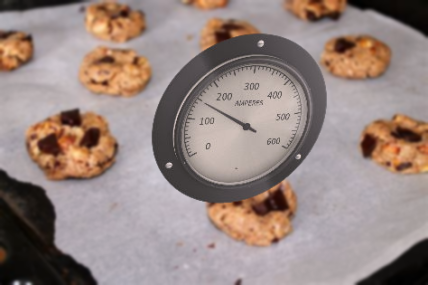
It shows value=150 unit=A
